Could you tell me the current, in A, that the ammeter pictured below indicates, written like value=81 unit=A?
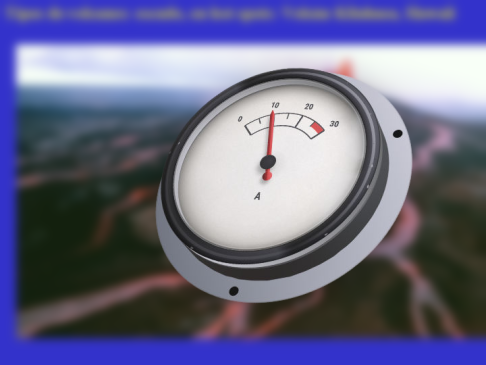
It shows value=10 unit=A
